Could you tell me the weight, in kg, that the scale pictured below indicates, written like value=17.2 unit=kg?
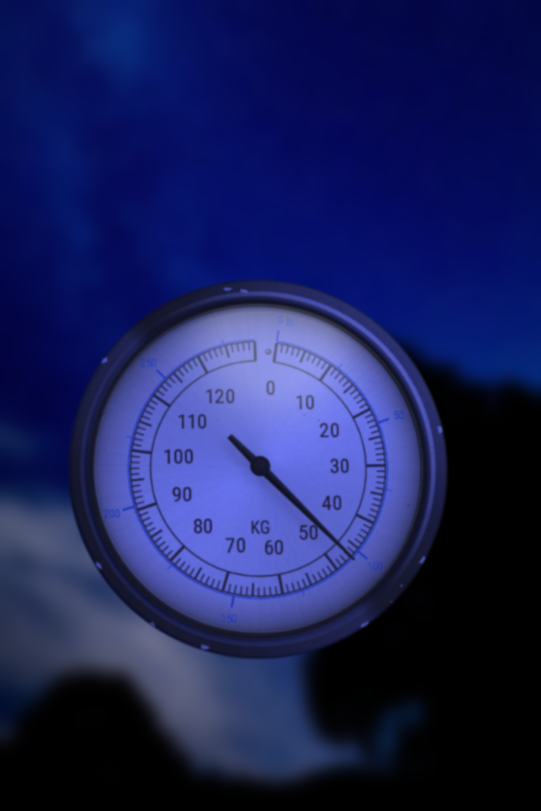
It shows value=47 unit=kg
